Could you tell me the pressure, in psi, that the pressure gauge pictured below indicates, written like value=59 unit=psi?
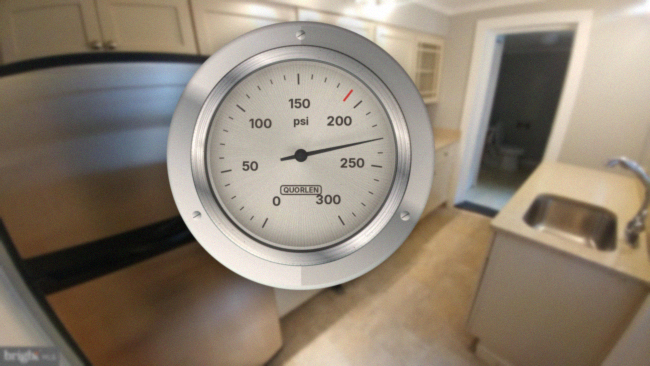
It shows value=230 unit=psi
